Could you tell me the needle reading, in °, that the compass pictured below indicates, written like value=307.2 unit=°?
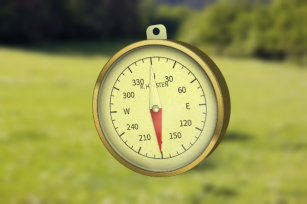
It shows value=180 unit=°
